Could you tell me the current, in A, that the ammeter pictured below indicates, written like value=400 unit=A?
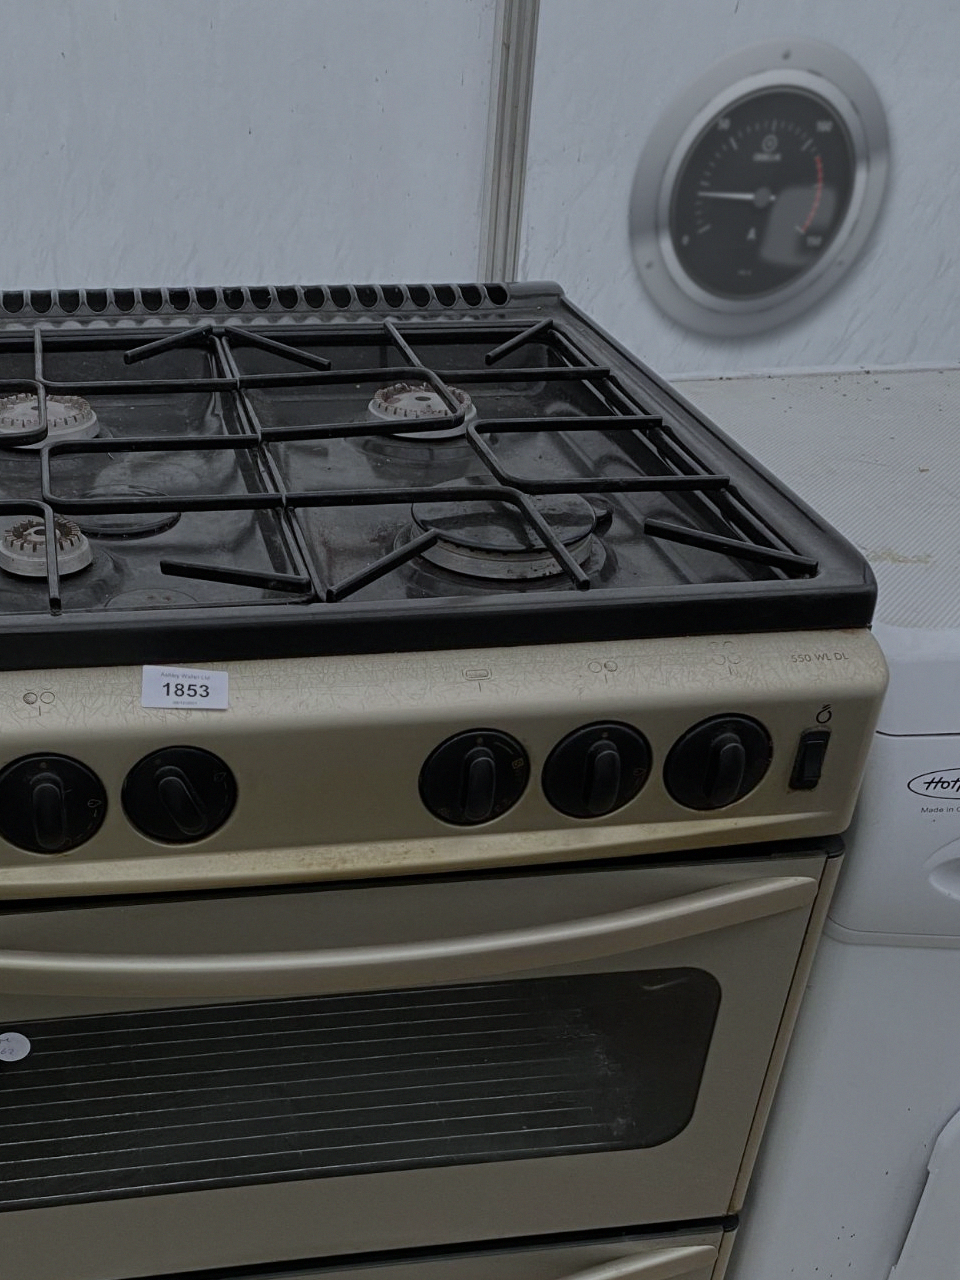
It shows value=20 unit=A
